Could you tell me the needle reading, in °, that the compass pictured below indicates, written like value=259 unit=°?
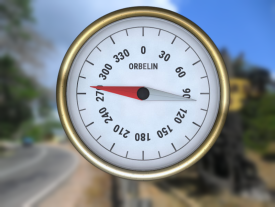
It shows value=277.5 unit=°
